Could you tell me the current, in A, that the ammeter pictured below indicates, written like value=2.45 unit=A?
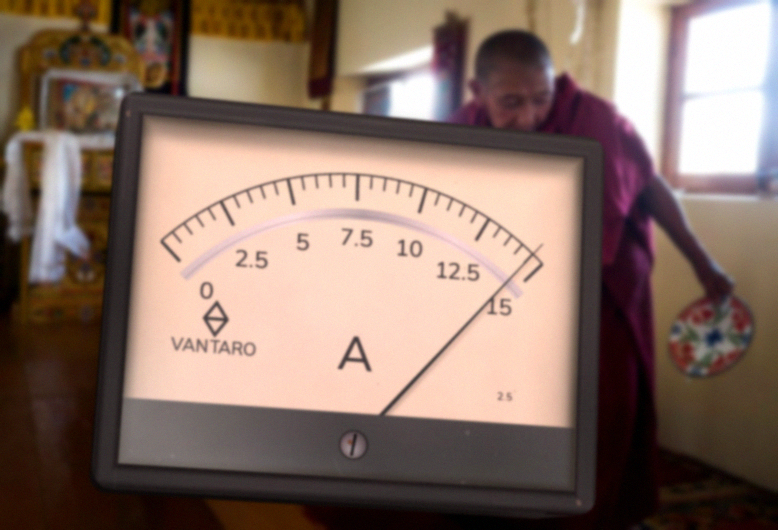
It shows value=14.5 unit=A
